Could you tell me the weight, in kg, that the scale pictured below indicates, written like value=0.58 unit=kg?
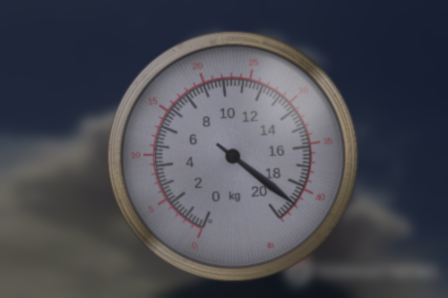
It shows value=19 unit=kg
